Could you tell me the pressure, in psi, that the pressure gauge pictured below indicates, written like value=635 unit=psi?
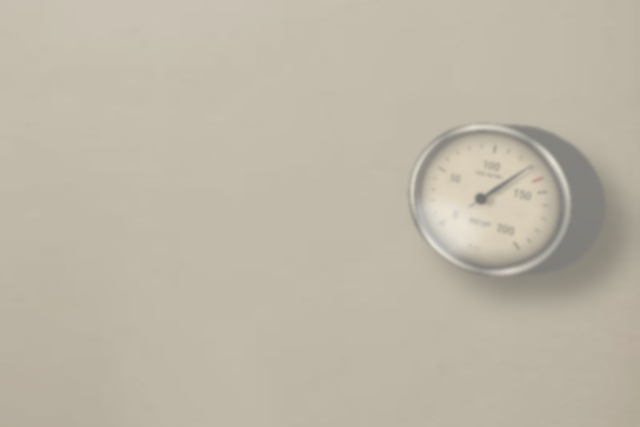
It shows value=130 unit=psi
